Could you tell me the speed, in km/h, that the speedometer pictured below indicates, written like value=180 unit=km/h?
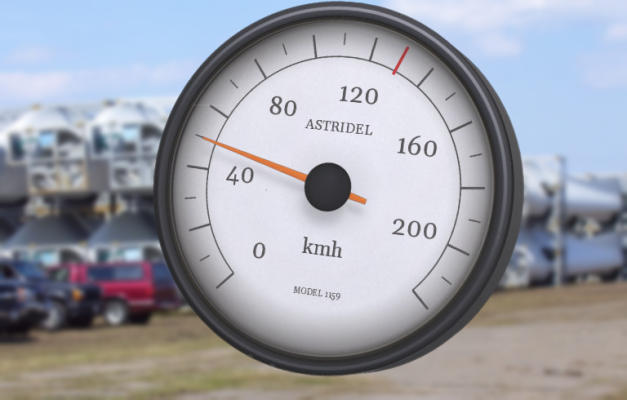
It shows value=50 unit=km/h
